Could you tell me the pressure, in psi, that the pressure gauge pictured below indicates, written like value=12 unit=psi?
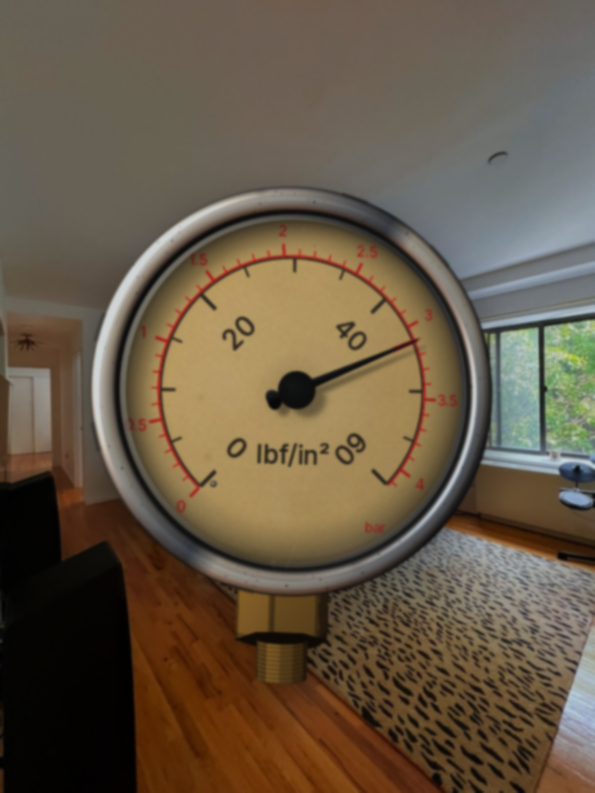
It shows value=45 unit=psi
